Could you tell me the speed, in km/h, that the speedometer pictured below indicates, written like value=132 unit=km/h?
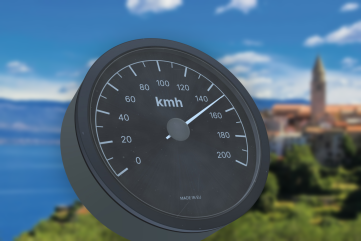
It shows value=150 unit=km/h
